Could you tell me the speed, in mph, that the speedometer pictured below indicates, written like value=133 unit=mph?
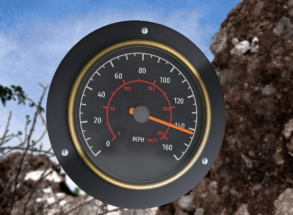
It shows value=142.5 unit=mph
